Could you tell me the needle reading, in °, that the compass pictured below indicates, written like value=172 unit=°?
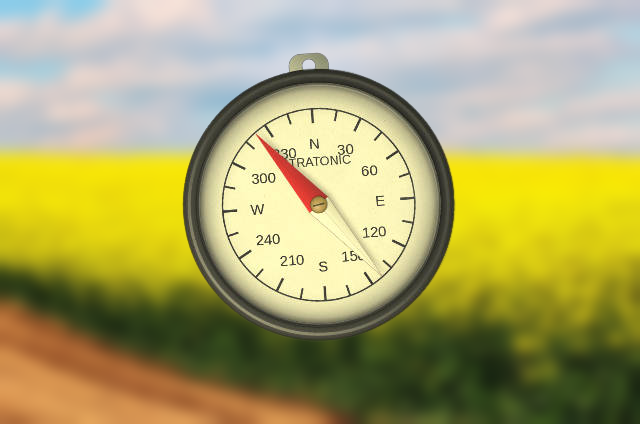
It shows value=322.5 unit=°
